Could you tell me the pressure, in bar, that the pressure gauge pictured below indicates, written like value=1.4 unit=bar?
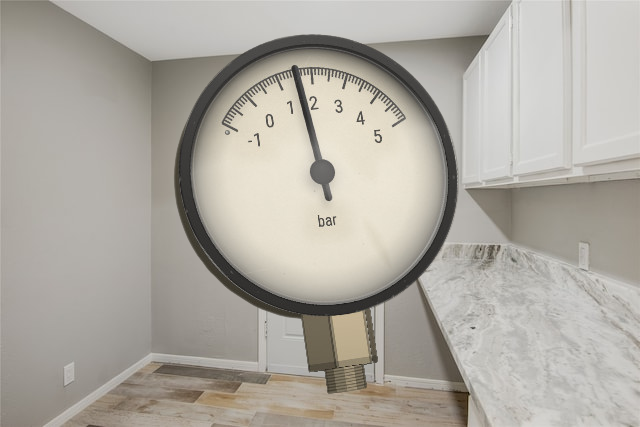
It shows value=1.5 unit=bar
